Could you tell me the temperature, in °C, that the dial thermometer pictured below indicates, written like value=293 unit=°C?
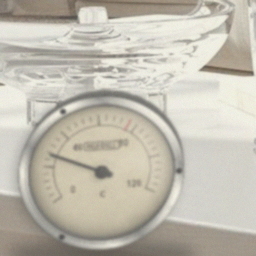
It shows value=28 unit=°C
